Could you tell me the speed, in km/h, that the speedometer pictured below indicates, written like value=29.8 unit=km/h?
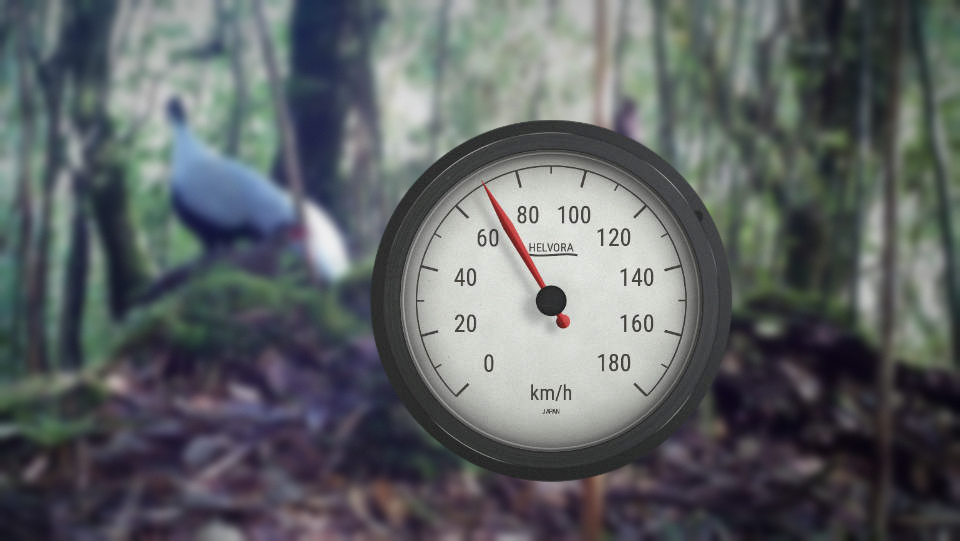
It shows value=70 unit=km/h
